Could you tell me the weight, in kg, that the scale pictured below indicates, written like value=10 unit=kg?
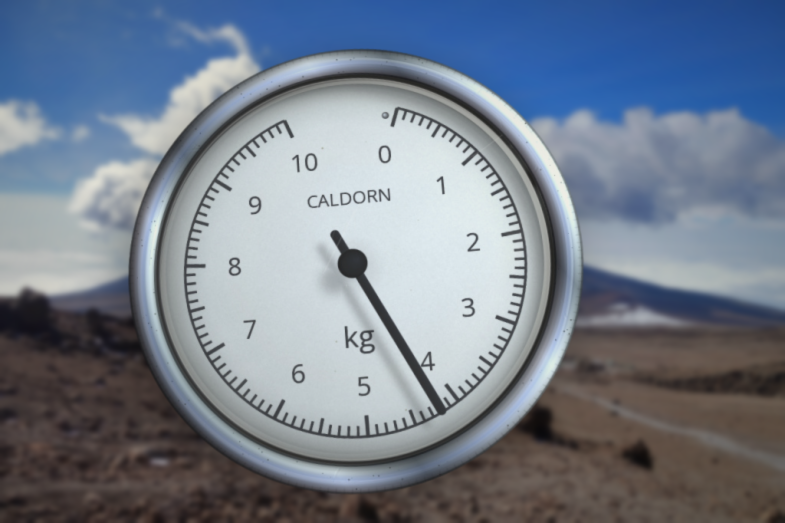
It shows value=4.2 unit=kg
